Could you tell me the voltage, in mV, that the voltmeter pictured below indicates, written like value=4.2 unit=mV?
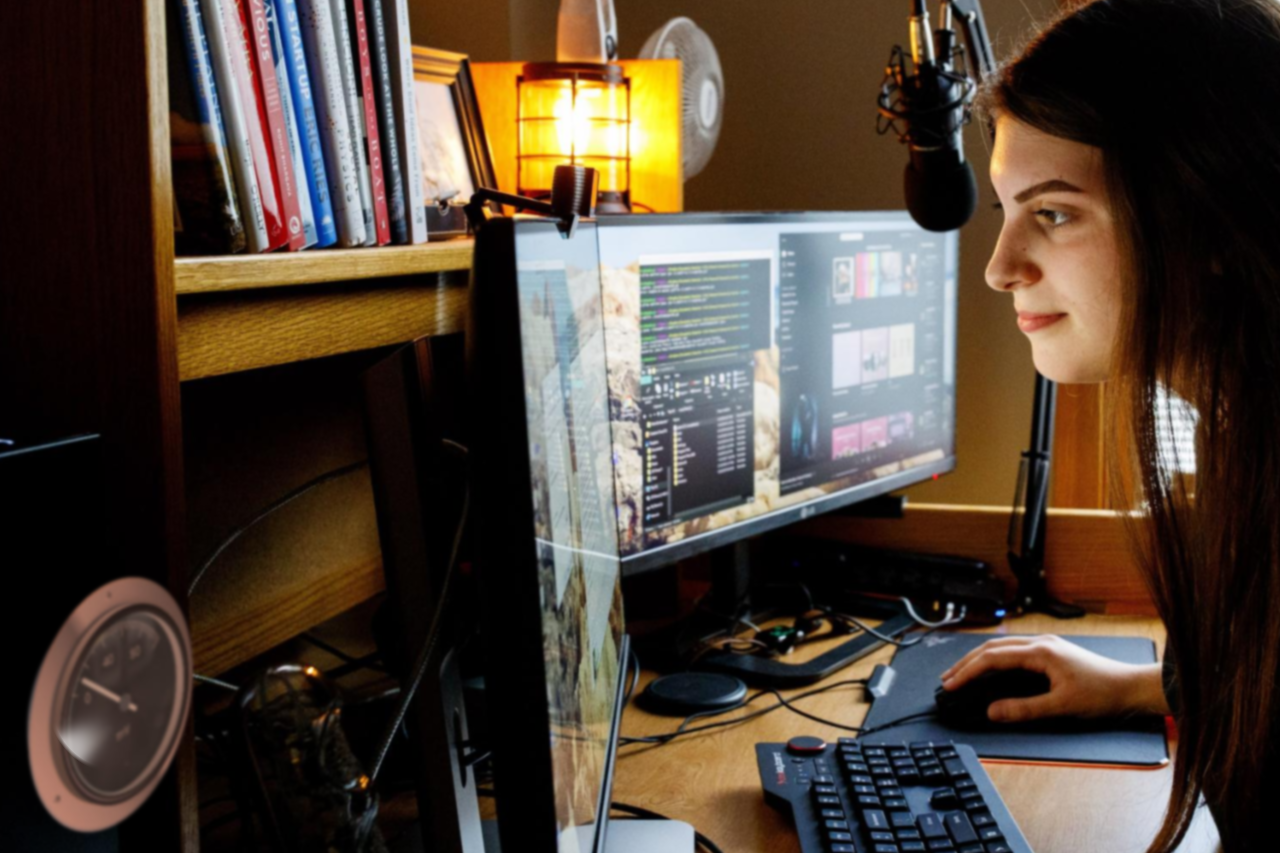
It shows value=10 unit=mV
